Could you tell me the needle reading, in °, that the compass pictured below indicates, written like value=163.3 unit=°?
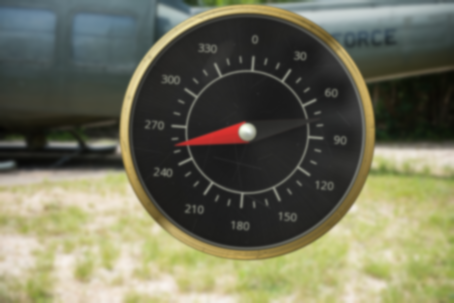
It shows value=255 unit=°
